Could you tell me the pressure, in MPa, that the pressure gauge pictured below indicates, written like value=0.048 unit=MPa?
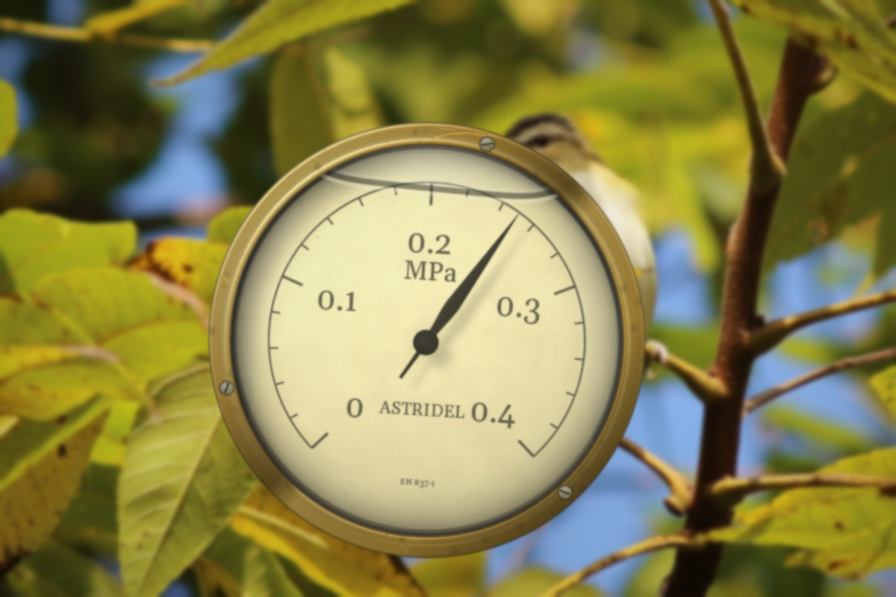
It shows value=0.25 unit=MPa
